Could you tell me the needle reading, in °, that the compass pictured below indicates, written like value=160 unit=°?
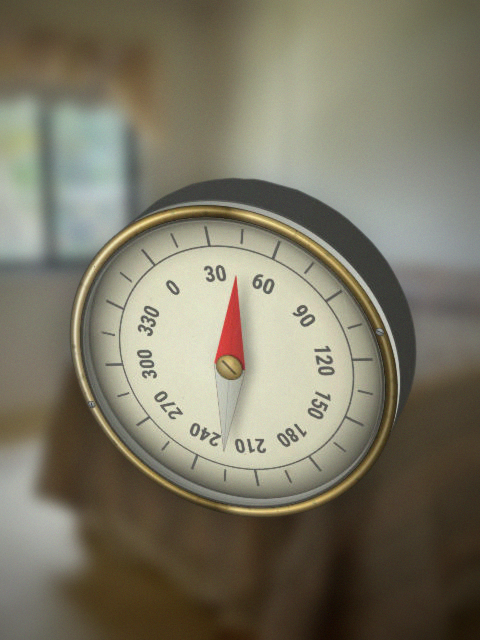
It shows value=45 unit=°
